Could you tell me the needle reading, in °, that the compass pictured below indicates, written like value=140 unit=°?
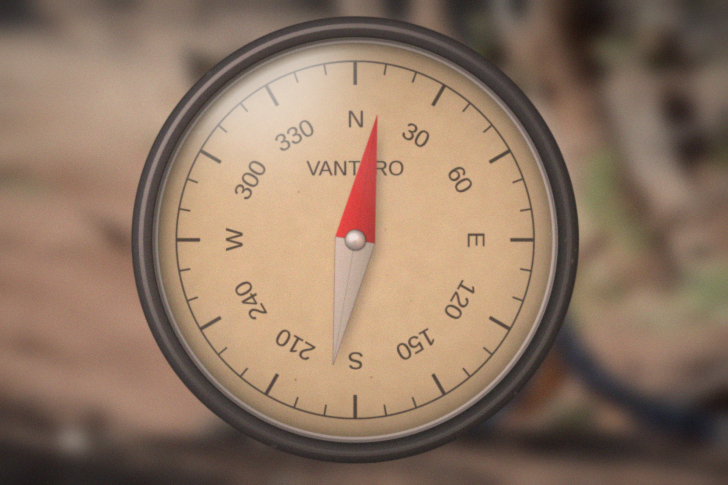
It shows value=10 unit=°
